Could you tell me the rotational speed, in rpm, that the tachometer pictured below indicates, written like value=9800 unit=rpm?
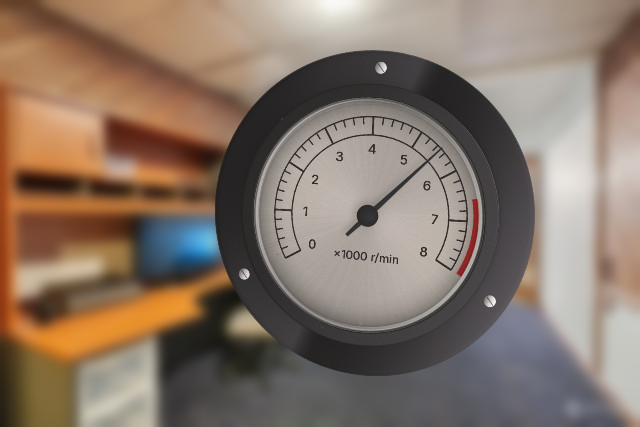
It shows value=5500 unit=rpm
